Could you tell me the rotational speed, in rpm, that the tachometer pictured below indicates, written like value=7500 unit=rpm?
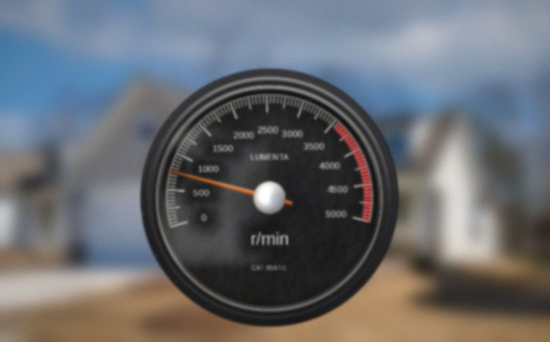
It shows value=750 unit=rpm
